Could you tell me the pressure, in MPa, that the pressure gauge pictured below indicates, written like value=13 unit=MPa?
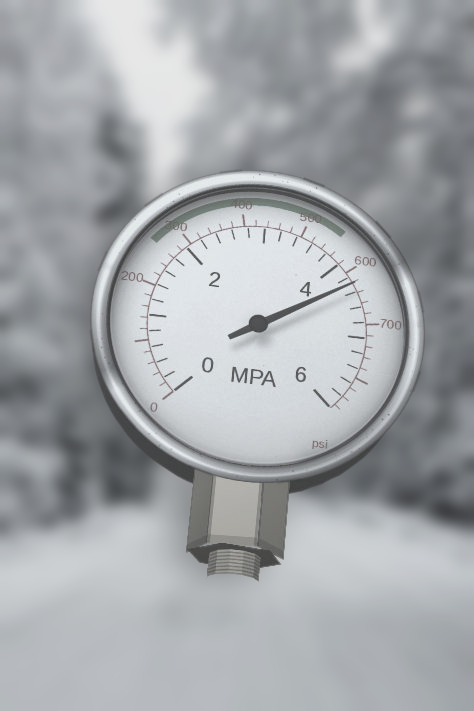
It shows value=4.3 unit=MPa
